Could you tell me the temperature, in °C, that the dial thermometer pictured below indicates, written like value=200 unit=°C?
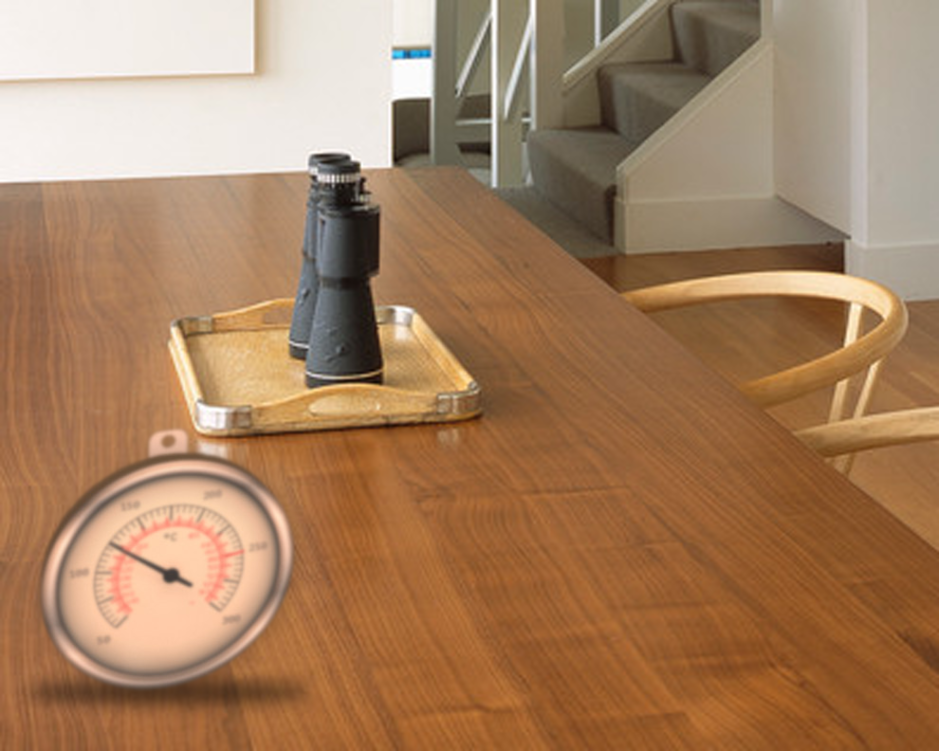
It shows value=125 unit=°C
